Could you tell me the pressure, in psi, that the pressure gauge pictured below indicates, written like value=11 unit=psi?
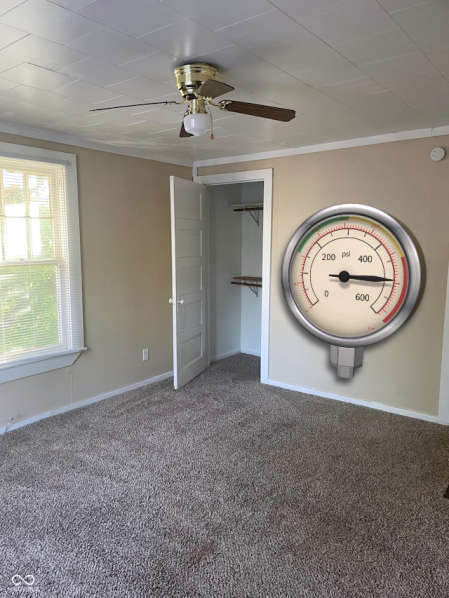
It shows value=500 unit=psi
